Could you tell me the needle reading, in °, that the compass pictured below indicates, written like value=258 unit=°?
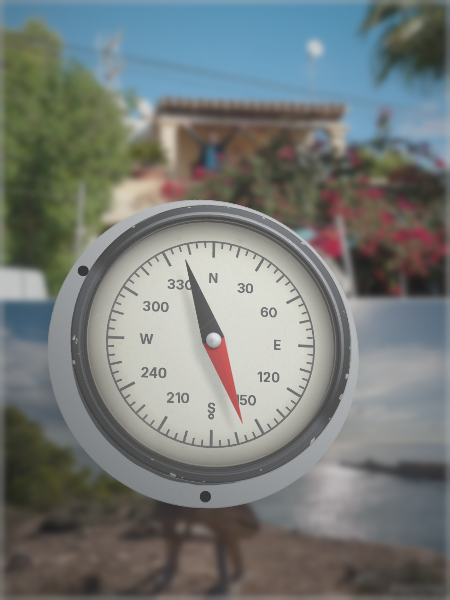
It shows value=160 unit=°
